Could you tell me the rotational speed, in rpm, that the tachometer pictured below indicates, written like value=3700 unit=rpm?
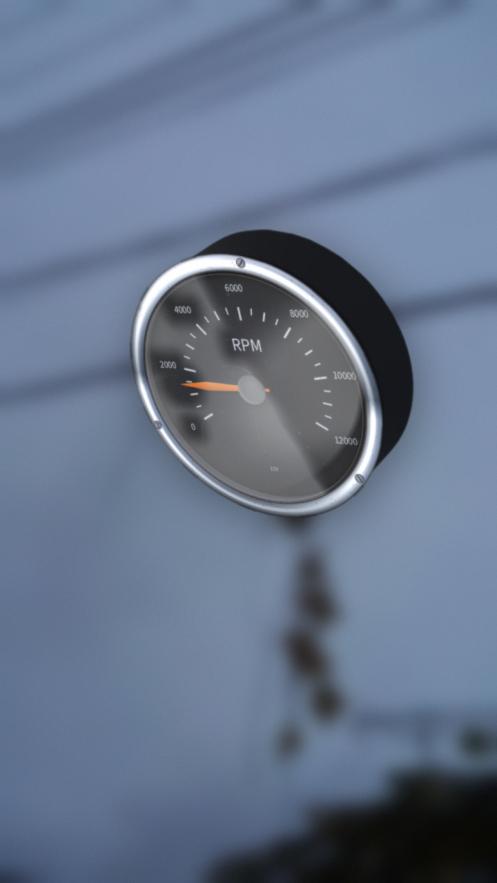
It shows value=1500 unit=rpm
